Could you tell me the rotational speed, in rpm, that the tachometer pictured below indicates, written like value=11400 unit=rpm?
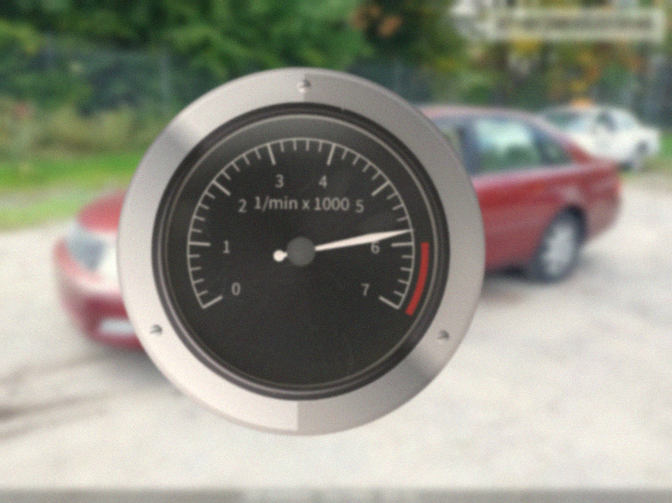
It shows value=5800 unit=rpm
